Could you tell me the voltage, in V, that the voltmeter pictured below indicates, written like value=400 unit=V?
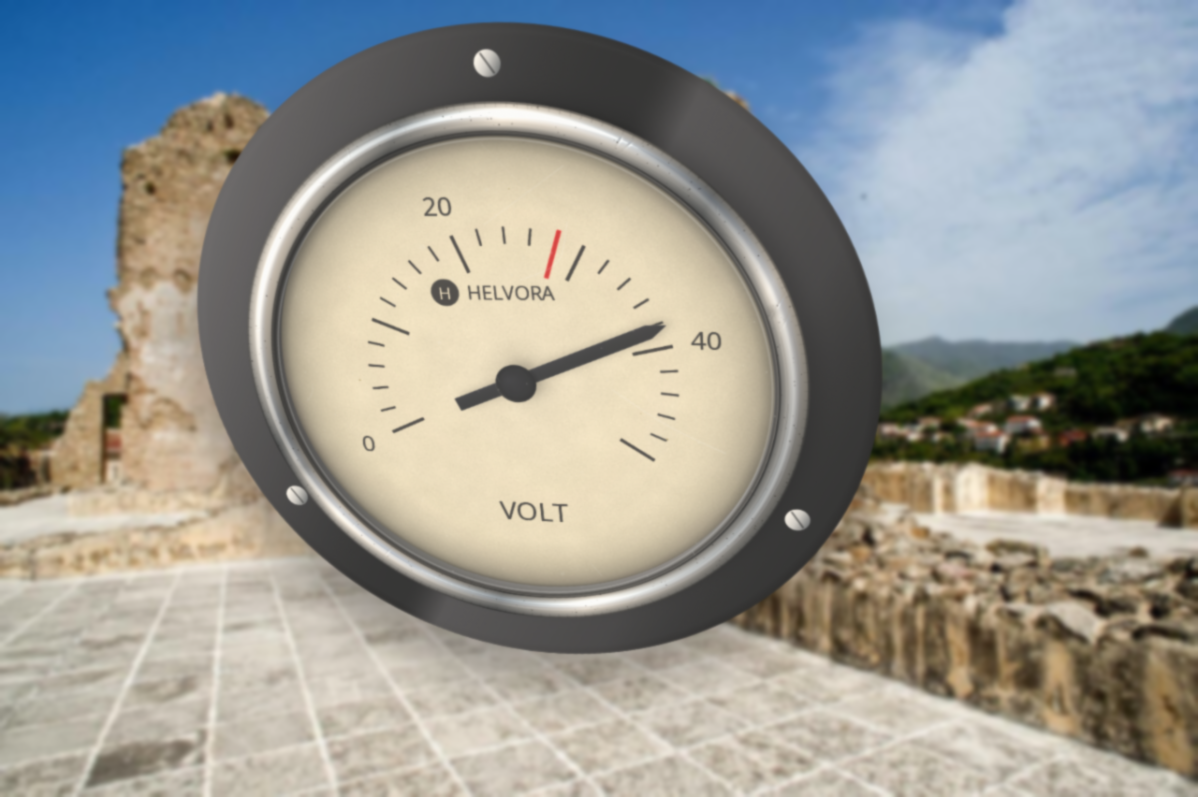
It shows value=38 unit=V
